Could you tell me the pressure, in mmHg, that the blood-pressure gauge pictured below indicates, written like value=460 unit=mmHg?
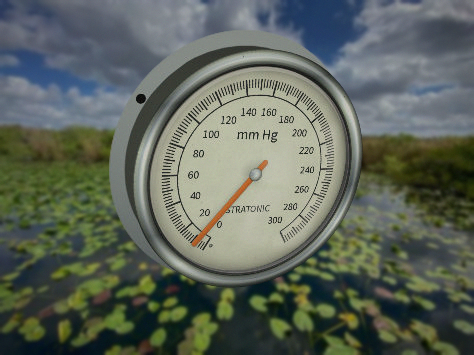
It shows value=10 unit=mmHg
